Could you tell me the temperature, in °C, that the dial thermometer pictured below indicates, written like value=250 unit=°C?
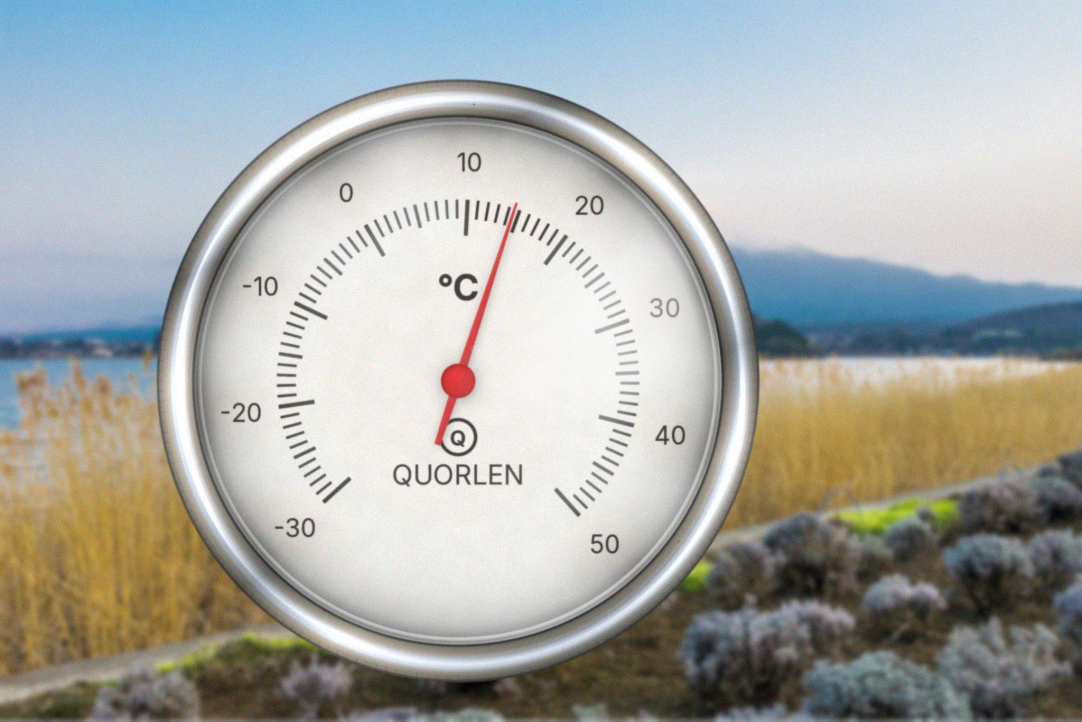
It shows value=14.5 unit=°C
